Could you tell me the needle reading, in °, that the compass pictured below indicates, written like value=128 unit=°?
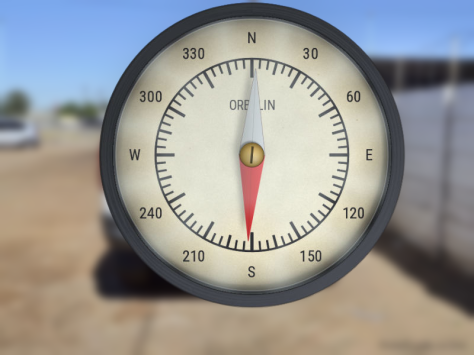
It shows value=182.5 unit=°
